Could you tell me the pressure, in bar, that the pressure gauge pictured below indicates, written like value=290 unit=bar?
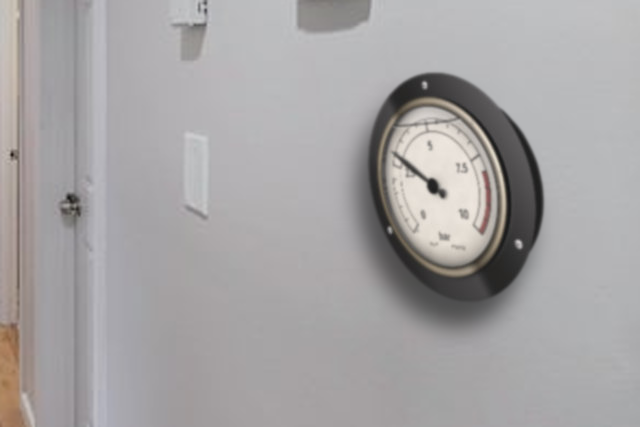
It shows value=3 unit=bar
